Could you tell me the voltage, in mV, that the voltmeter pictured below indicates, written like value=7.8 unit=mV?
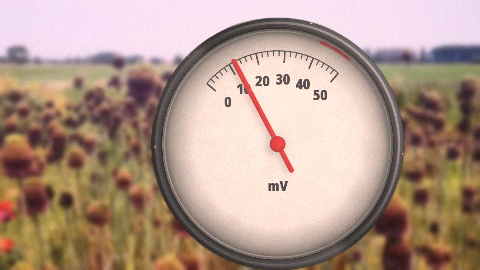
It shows value=12 unit=mV
